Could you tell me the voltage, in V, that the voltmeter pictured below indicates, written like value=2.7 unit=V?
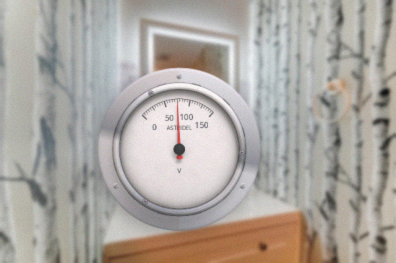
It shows value=75 unit=V
